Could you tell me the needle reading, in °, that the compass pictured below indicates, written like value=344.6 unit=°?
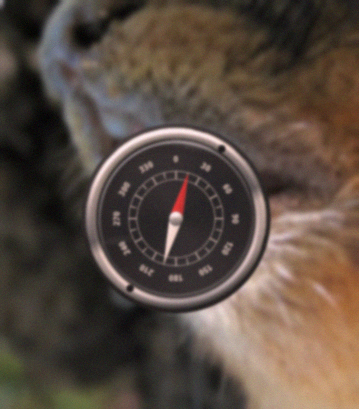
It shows value=15 unit=°
